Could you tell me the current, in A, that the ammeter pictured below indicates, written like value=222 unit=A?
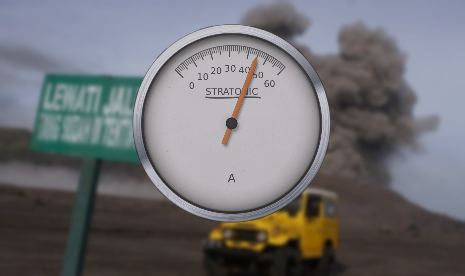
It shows value=45 unit=A
